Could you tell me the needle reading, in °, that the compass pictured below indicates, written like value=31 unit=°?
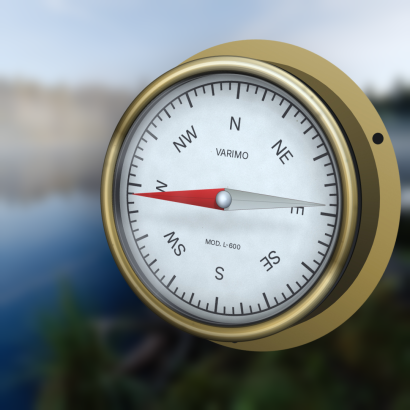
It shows value=265 unit=°
